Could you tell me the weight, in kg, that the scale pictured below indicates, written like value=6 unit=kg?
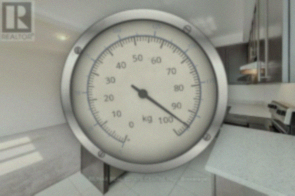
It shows value=95 unit=kg
